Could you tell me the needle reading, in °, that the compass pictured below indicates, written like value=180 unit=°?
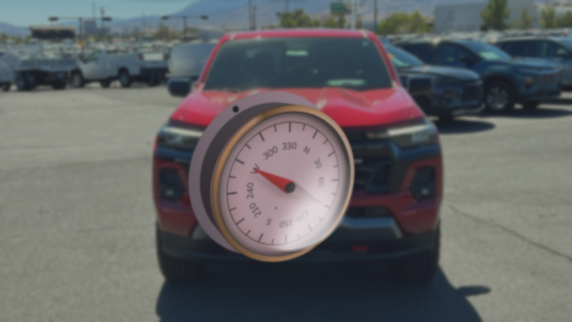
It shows value=270 unit=°
